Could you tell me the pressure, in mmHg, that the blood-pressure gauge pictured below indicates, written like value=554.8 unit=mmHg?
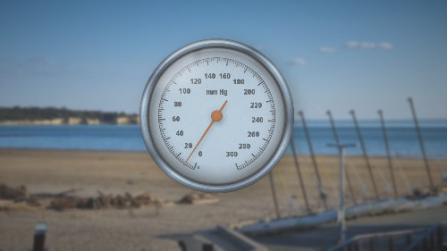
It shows value=10 unit=mmHg
